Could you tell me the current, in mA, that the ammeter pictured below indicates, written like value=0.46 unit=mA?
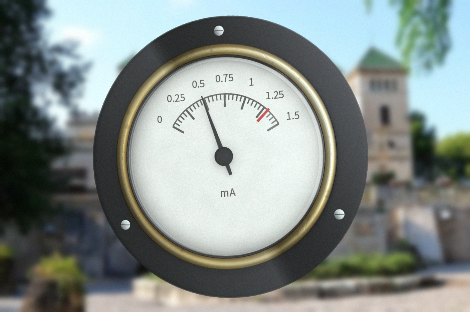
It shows value=0.5 unit=mA
